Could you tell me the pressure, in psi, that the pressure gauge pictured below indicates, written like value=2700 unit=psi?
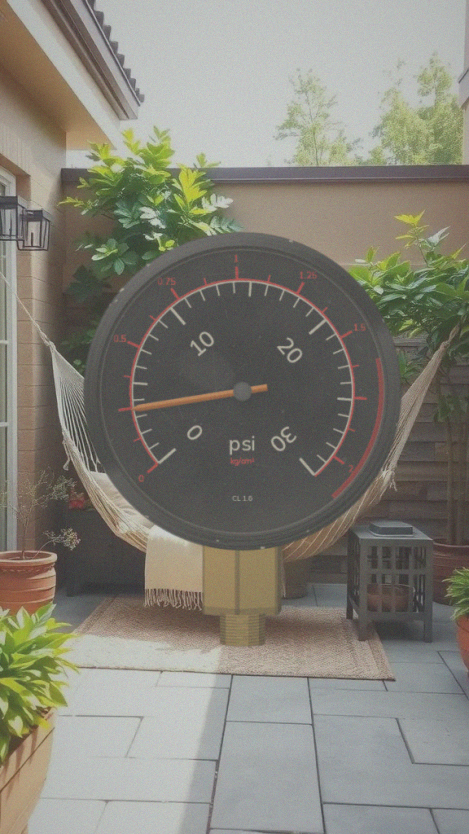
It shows value=3.5 unit=psi
